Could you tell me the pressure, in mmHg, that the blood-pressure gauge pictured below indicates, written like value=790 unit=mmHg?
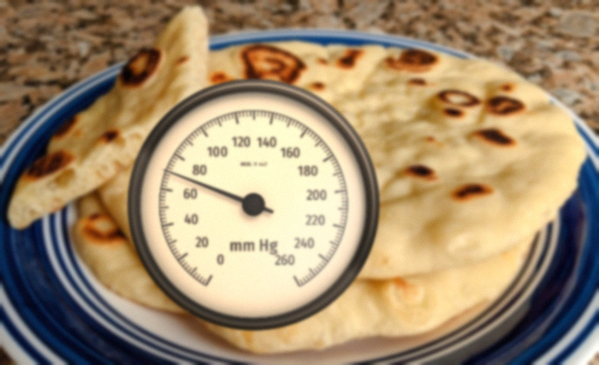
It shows value=70 unit=mmHg
